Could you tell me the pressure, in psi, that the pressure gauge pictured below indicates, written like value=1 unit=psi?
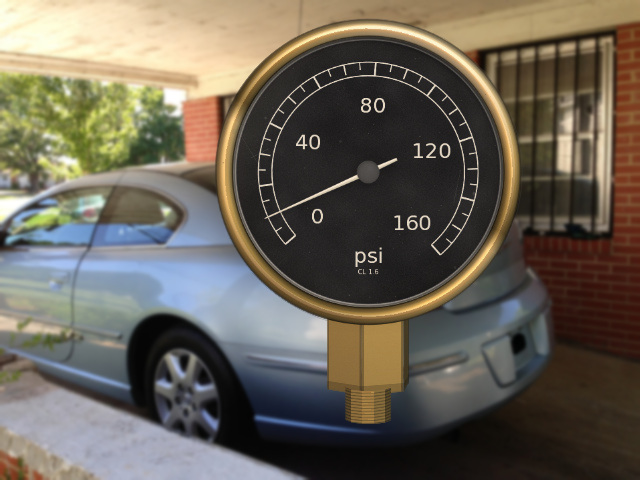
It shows value=10 unit=psi
